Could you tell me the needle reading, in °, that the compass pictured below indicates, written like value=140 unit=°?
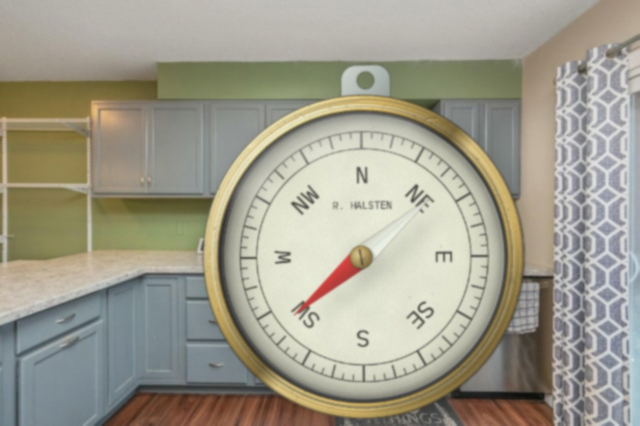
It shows value=230 unit=°
